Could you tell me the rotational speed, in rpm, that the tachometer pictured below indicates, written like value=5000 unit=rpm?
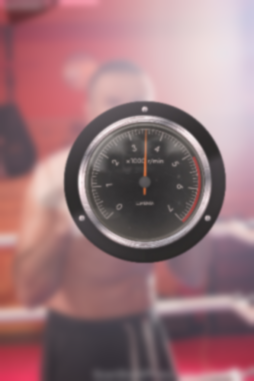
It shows value=3500 unit=rpm
